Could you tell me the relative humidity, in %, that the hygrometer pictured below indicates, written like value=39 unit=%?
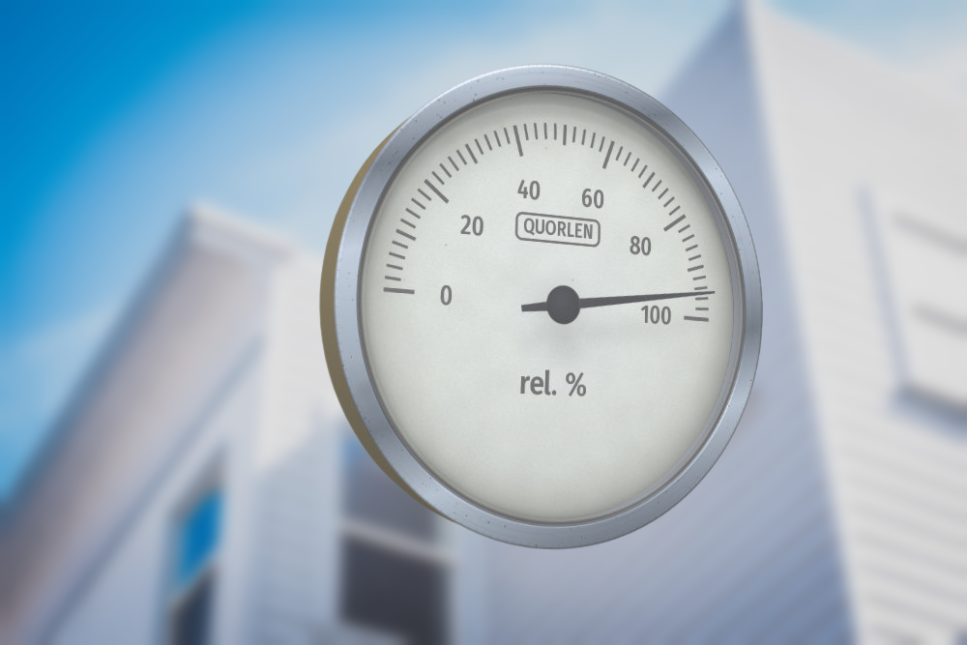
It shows value=95 unit=%
